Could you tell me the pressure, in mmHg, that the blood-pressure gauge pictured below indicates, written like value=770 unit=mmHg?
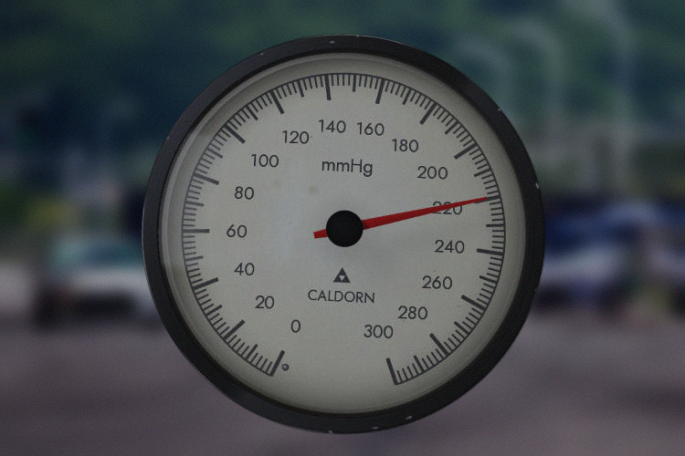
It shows value=220 unit=mmHg
